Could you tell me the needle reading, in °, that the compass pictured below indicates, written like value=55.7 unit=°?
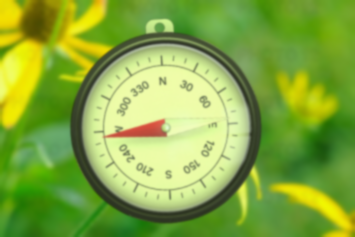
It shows value=265 unit=°
